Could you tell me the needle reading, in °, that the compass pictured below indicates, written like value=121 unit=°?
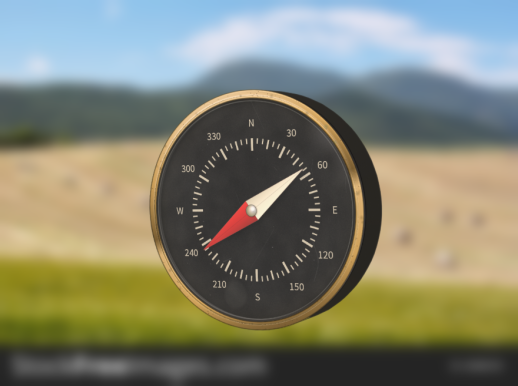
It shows value=235 unit=°
